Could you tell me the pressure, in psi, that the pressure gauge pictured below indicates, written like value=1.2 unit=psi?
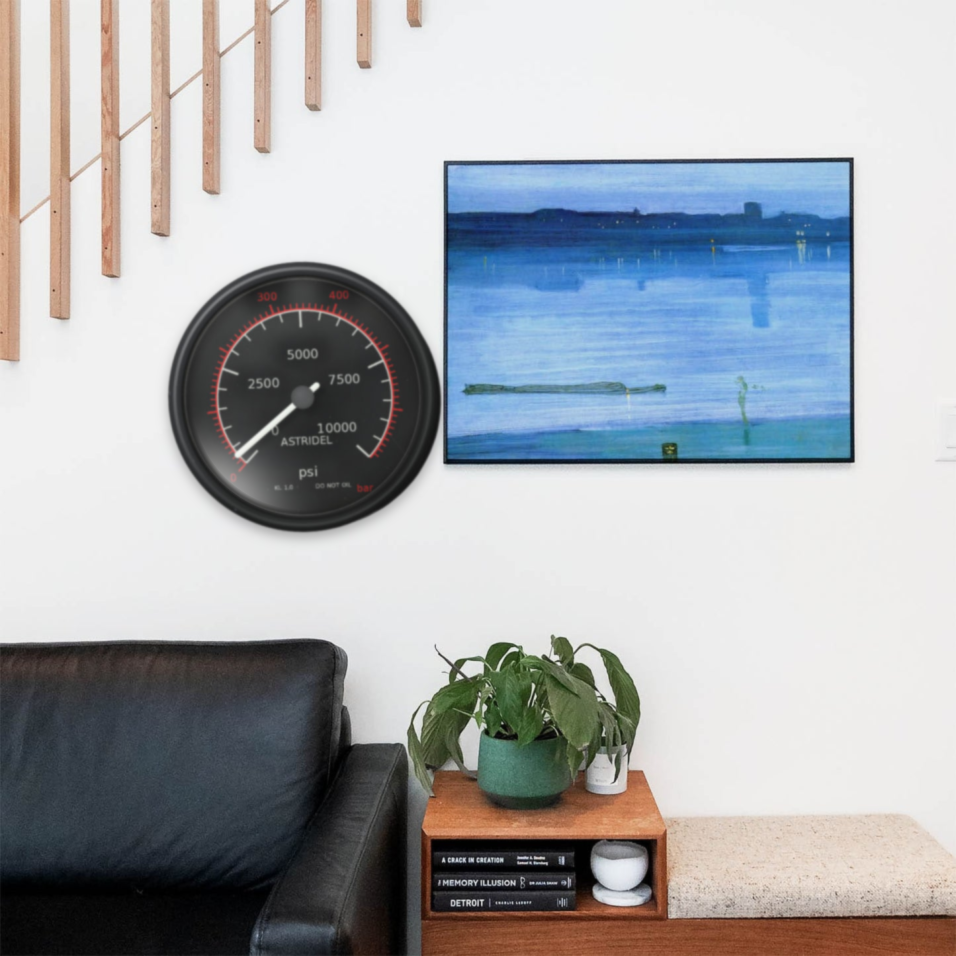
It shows value=250 unit=psi
